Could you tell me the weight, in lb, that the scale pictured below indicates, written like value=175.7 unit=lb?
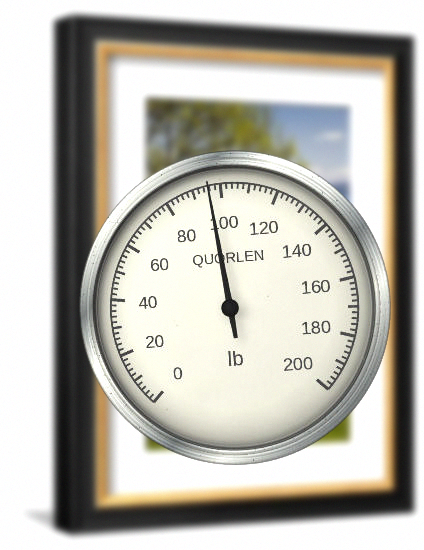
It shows value=96 unit=lb
